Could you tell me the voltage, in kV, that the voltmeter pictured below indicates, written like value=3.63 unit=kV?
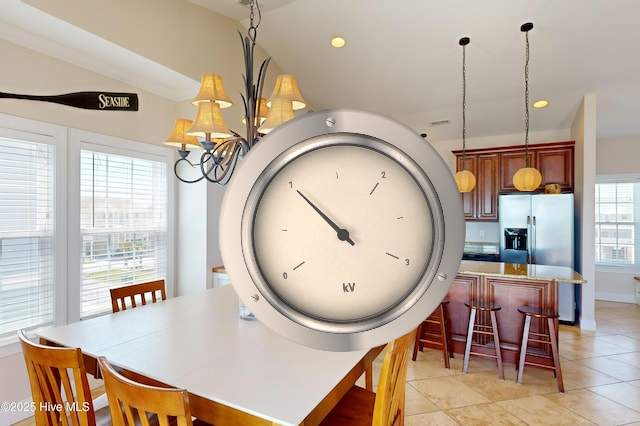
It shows value=1 unit=kV
